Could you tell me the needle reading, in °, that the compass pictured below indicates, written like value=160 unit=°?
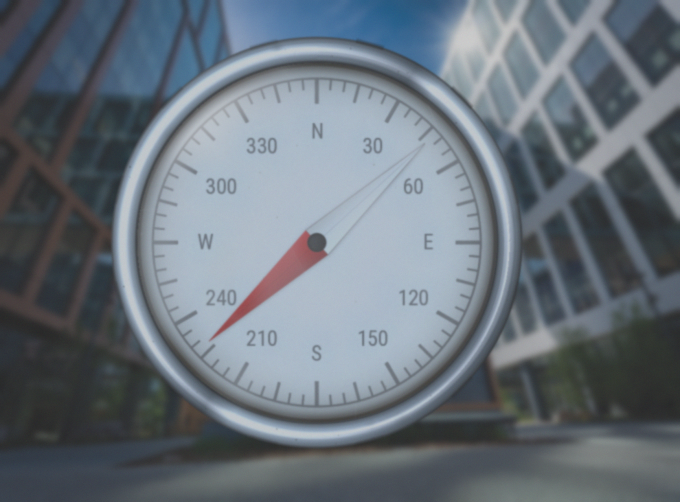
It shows value=227.5 unit=°
